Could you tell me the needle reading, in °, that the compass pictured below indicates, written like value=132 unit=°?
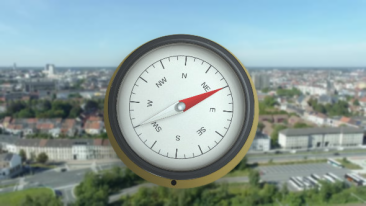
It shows value=60 unit=°
